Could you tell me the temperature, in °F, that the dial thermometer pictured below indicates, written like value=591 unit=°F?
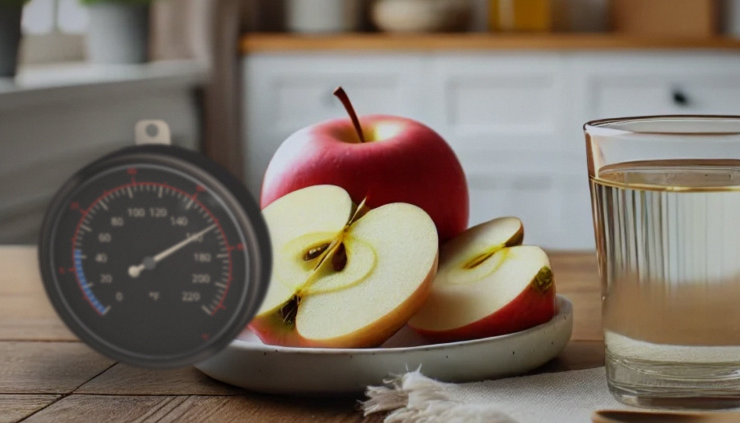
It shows value=160 unit=°F
